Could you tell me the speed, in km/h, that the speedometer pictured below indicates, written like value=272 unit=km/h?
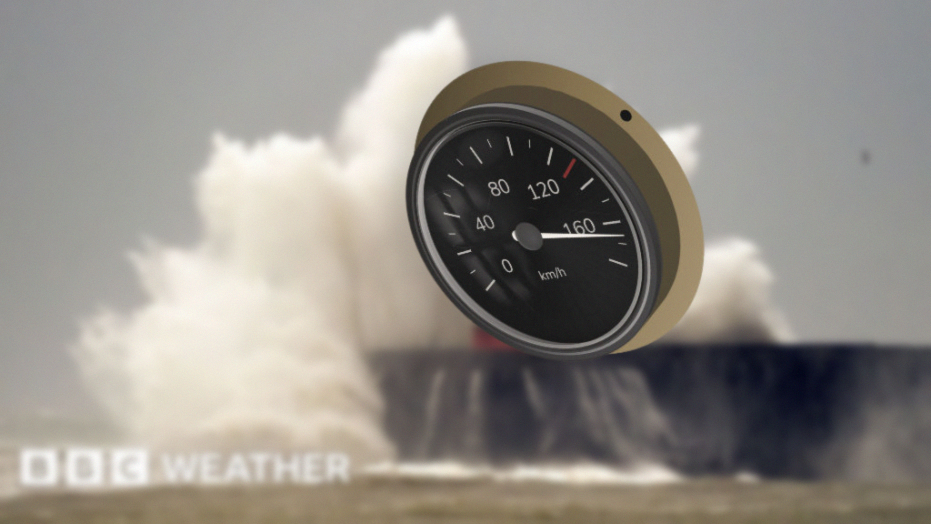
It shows value=165 unit=km/h
